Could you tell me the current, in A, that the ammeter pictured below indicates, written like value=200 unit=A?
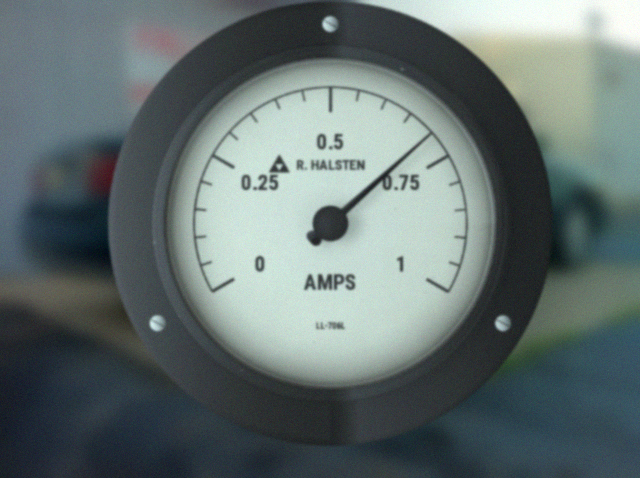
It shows value=0.7 unit=A
